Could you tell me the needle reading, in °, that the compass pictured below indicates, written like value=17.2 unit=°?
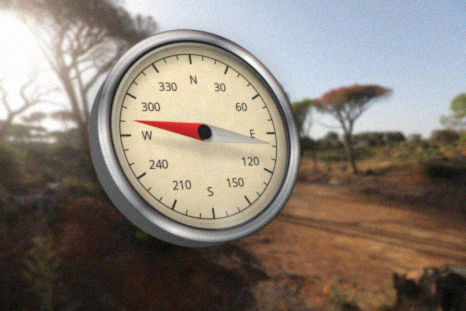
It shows value=280 unit=°
